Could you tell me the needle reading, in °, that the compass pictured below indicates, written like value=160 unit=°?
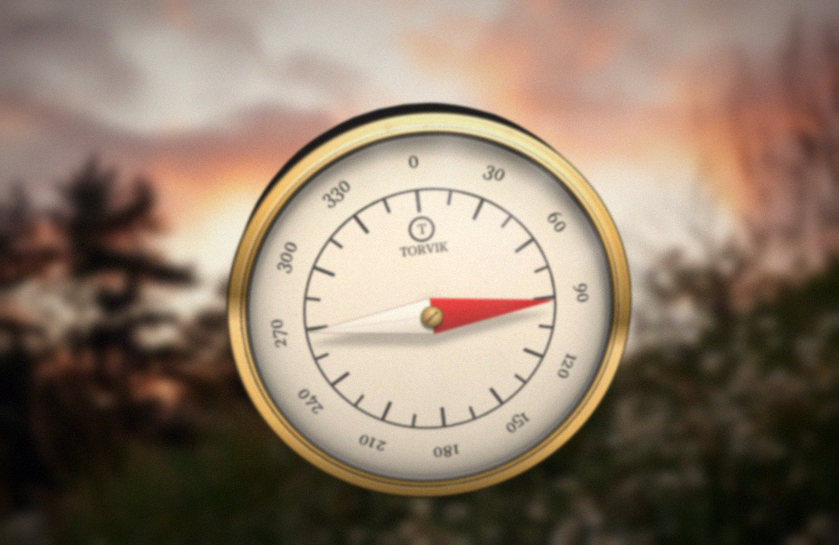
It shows value=90 unit=°
